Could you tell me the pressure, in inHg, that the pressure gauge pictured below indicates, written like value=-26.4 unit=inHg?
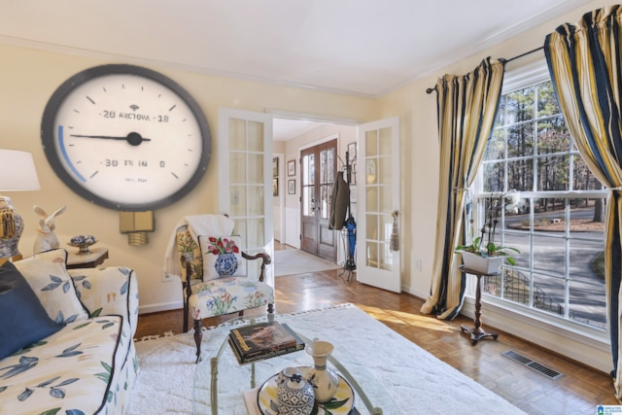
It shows value=-25 unit=inHg
